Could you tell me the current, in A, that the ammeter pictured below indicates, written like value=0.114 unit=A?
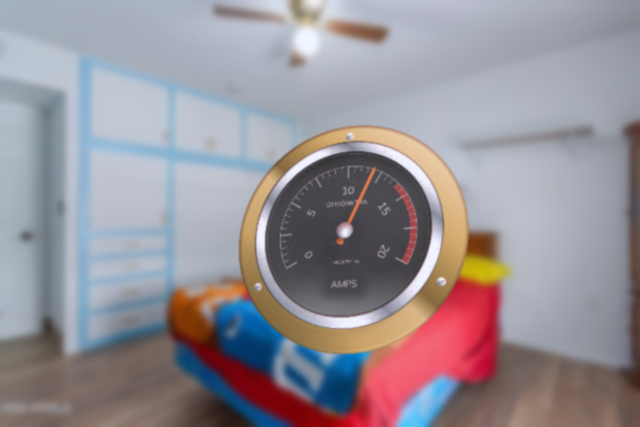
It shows value=12 unit=A
